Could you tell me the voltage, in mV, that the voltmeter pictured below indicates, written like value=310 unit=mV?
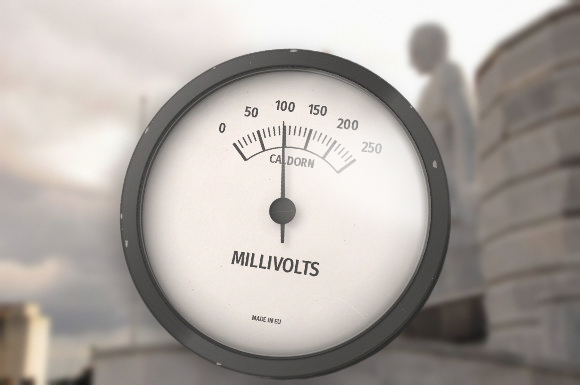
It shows value=100 unit=mV
